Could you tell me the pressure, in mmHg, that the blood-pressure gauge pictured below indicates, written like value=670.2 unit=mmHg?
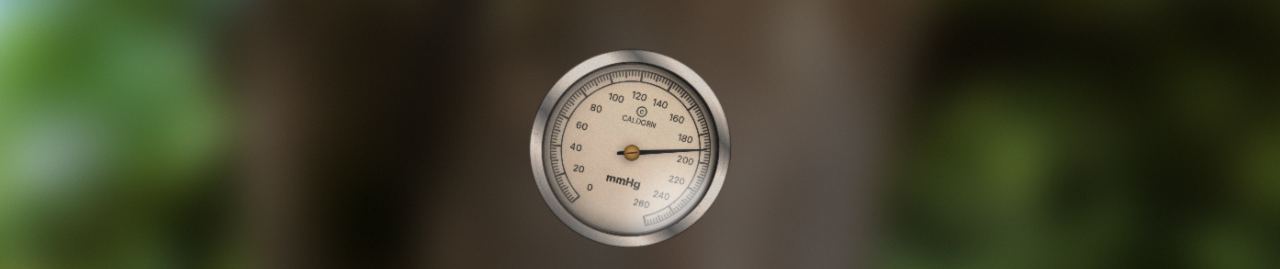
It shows value=190 unit=mmHg
